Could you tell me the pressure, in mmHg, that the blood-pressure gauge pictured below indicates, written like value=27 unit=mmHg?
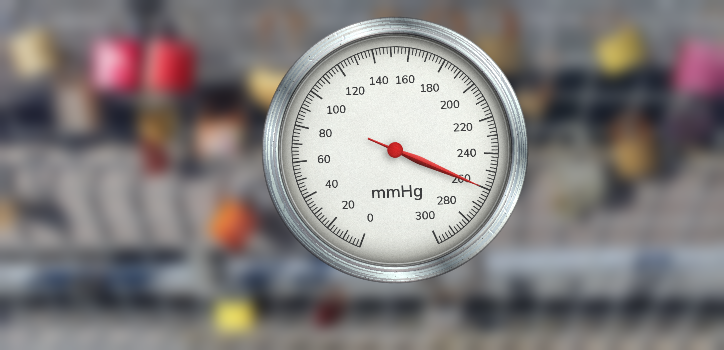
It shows value=260 unit=mmHg
